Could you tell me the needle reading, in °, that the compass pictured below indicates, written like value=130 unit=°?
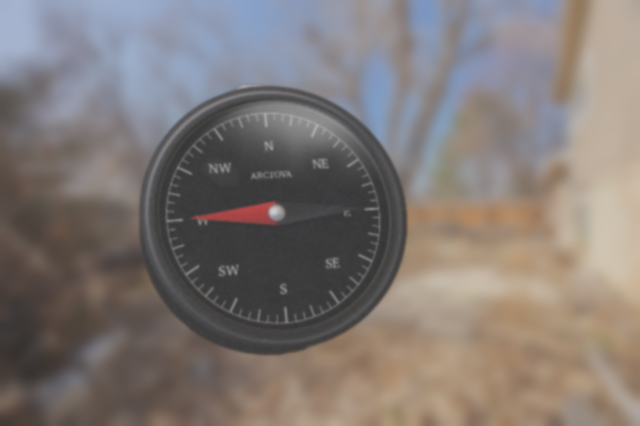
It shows value=270 unit=°
